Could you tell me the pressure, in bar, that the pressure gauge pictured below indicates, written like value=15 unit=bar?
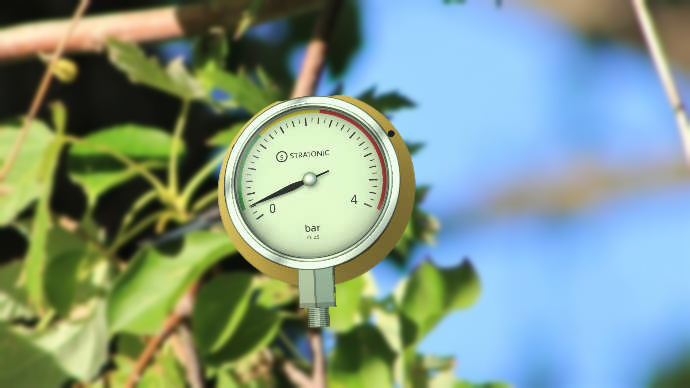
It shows value=0.2 unit=bar
